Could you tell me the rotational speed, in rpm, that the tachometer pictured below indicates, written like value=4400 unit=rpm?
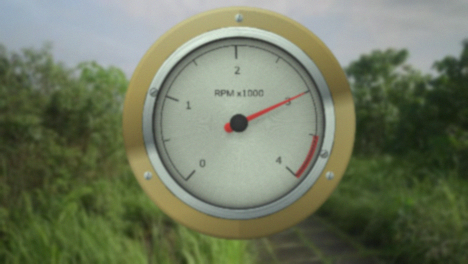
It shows value=3000 unit=rpm
